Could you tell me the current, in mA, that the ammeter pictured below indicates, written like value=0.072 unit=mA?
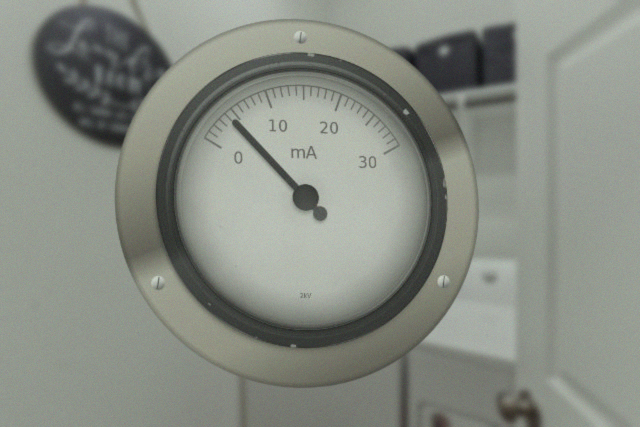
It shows value=4 unit=mA
